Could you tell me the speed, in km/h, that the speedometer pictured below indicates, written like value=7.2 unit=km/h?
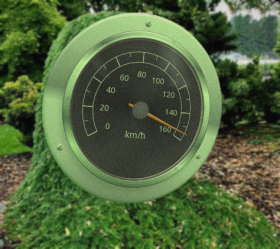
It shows value=155 unit=km/h
